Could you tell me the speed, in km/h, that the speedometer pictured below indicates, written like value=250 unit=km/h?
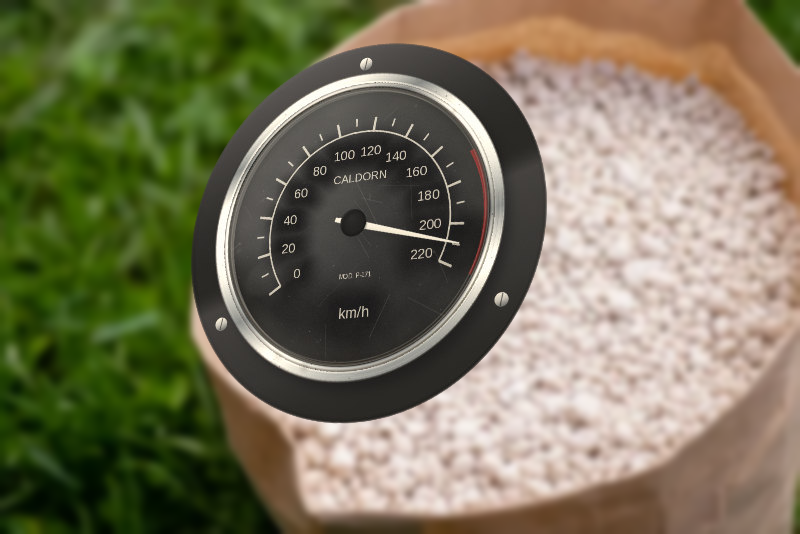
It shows value=210 unit=km/h
